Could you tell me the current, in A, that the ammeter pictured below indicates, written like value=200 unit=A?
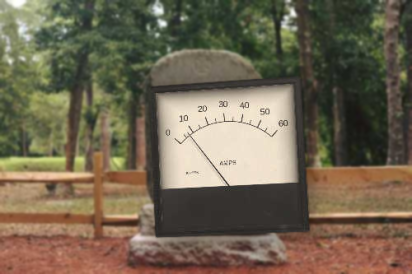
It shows value=7.5 unit=A
